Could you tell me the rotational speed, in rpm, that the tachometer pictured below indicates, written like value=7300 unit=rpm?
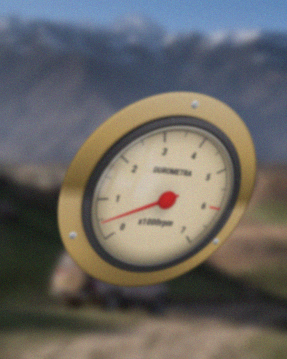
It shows value=500 unit=rpm
